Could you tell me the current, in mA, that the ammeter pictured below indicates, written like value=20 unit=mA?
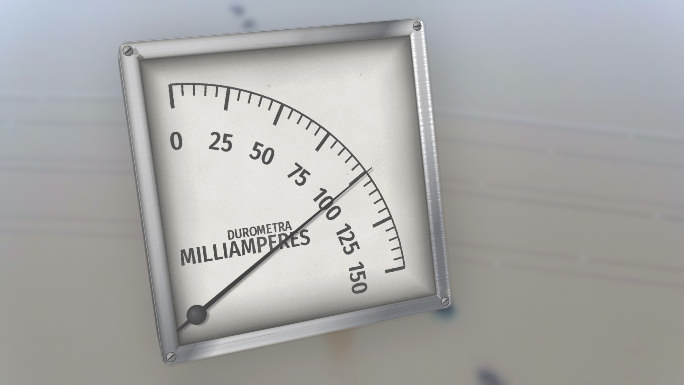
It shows value=100 unit=mA
